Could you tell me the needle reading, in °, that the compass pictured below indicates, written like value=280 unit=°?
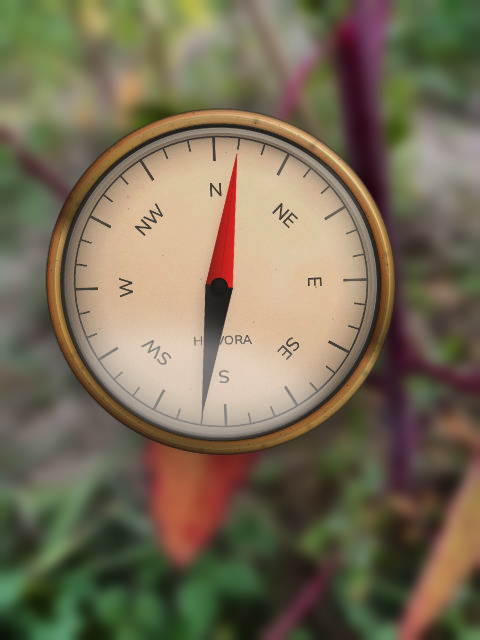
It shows value=10 unit=°
